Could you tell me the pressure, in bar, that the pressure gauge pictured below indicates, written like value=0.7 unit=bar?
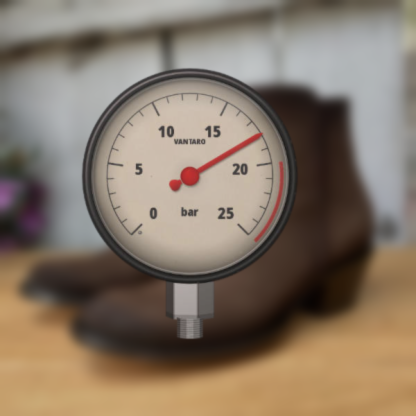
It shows value=18 unit=bar
